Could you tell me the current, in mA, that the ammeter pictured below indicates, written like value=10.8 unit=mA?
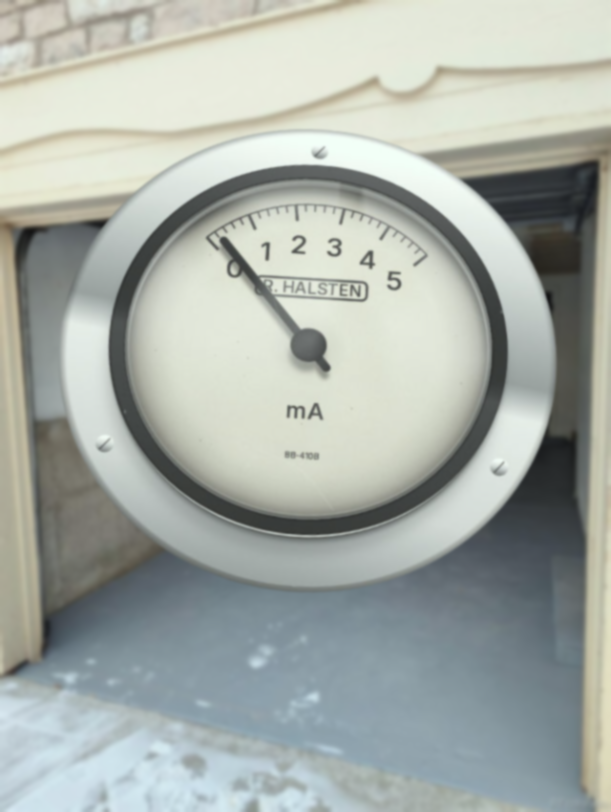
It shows value=0.2 unit=mA
